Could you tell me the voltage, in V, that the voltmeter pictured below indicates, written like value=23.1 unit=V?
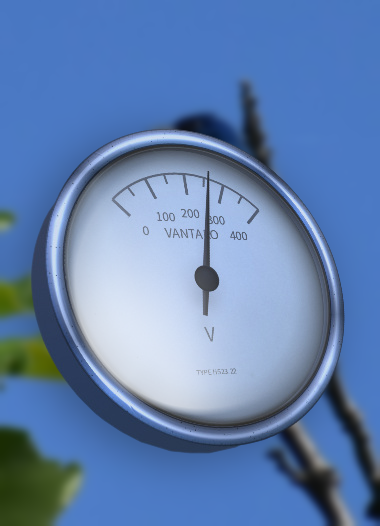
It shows value=250 unit=V
